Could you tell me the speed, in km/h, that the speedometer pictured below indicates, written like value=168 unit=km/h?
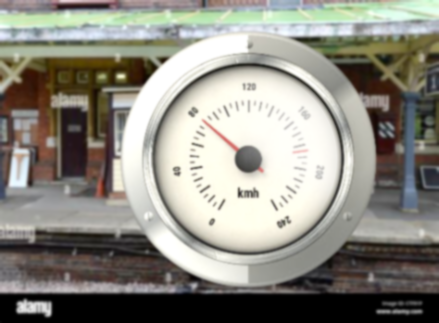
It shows value=80 unit=km/h
